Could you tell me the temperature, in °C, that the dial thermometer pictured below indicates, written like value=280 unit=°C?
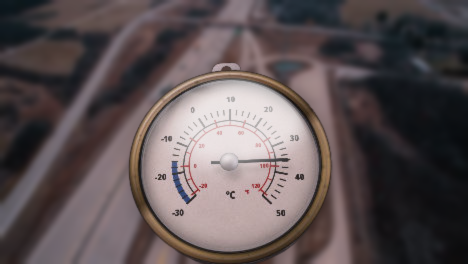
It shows value=36 unit=°C
